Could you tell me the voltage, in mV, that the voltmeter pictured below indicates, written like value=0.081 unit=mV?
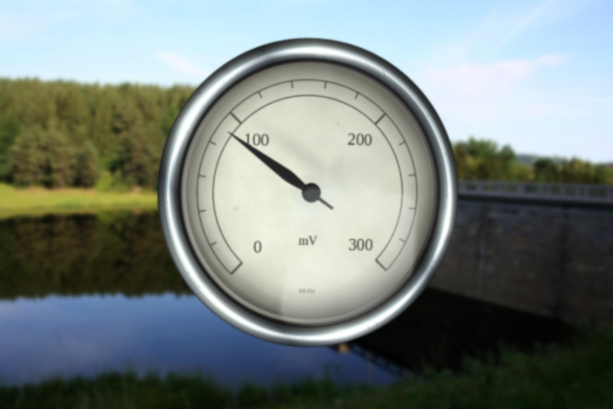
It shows value=90 unit=mV
